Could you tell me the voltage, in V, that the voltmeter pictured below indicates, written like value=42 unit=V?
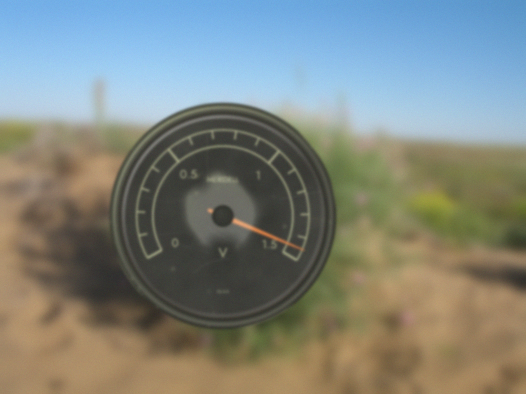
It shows value=1.45 unit=V
